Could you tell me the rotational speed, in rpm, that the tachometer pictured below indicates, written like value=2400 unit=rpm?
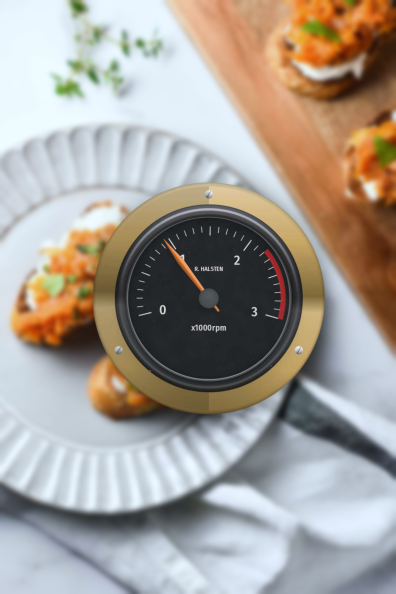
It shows value=950 unit=rpm
